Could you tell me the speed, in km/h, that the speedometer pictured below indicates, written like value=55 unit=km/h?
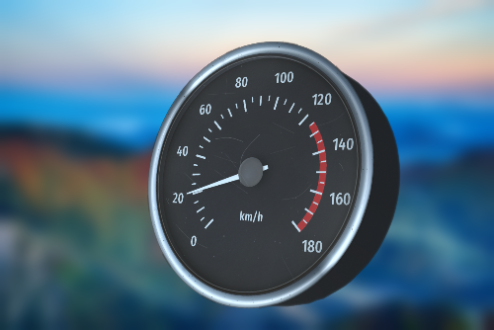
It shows value=20 unit=km/h
